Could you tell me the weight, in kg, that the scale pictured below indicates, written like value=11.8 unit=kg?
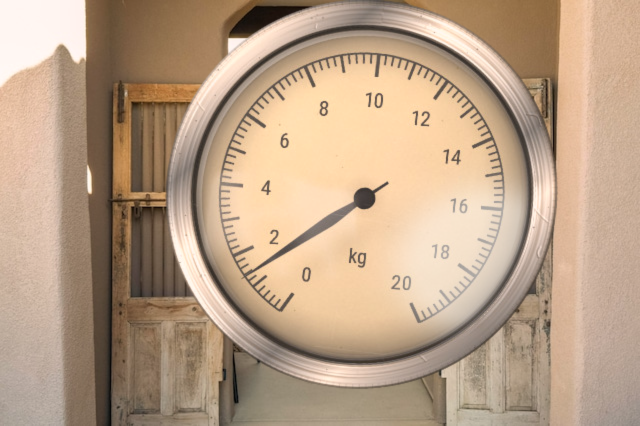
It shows value=1.4 unit=kg
